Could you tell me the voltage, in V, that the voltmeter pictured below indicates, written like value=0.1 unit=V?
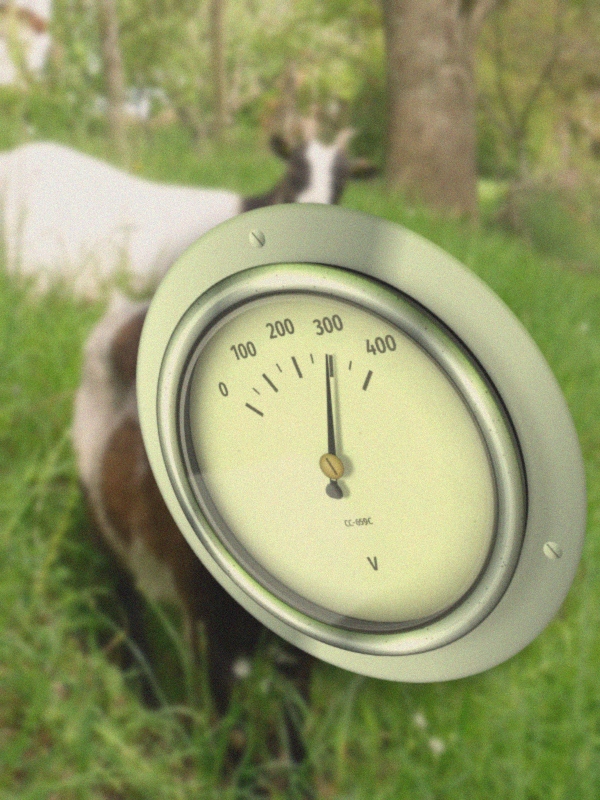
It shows value=300 unit=V
